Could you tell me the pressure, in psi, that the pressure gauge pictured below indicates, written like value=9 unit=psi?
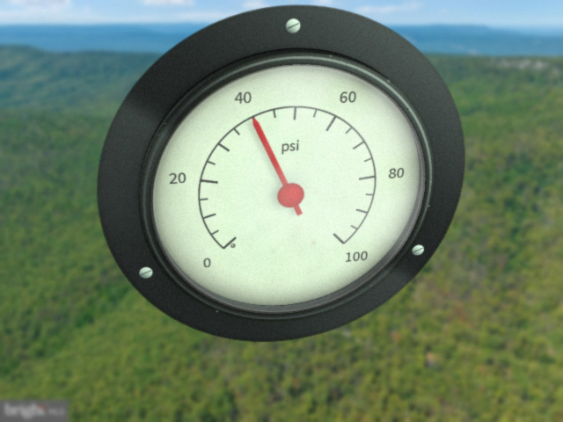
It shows value=40 unit=psi
